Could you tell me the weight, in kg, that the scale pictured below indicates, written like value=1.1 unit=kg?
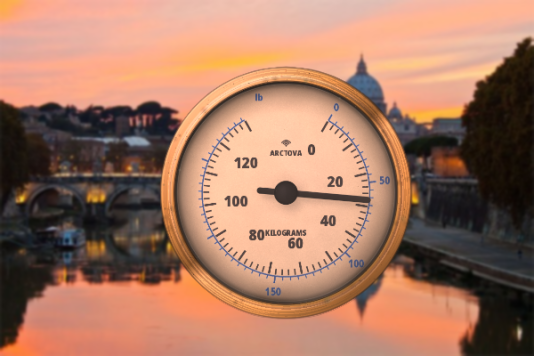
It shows value=28 unit=kg
